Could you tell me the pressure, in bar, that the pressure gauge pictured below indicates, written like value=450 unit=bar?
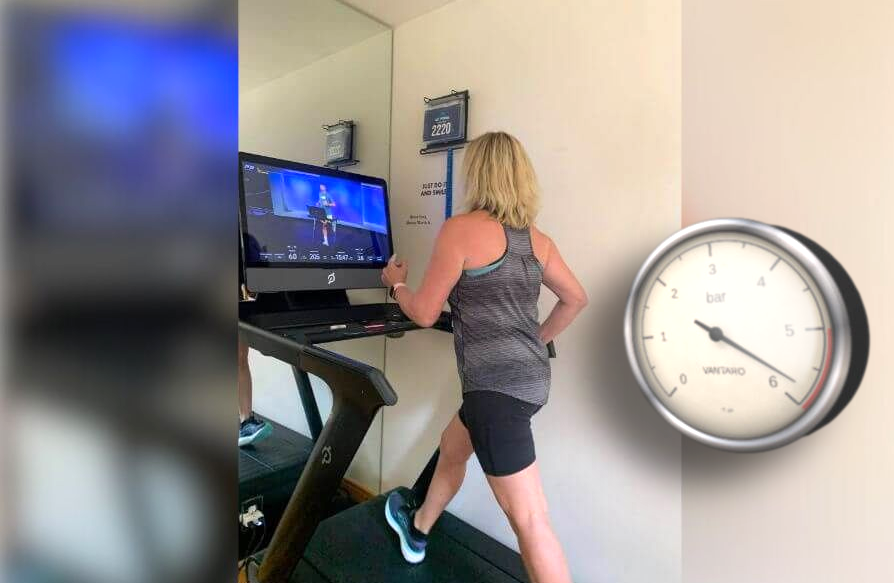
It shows value=5.75 unit=bar
